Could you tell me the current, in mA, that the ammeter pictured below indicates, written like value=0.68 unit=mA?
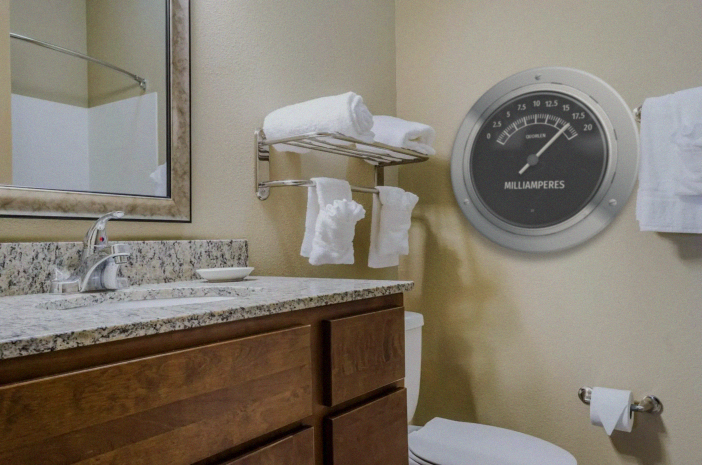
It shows value=17.5 unit=mA
